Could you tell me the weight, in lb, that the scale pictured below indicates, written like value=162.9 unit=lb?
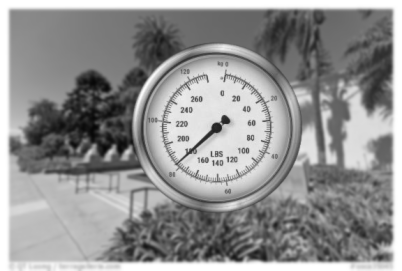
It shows value=180 unit=lb
